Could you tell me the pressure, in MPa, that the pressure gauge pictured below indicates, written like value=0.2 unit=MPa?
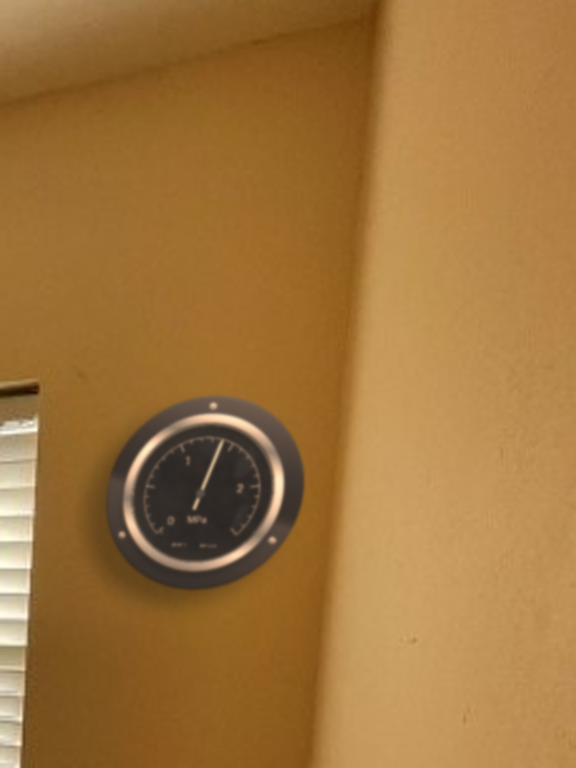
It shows value=1.4 unit=MPa
